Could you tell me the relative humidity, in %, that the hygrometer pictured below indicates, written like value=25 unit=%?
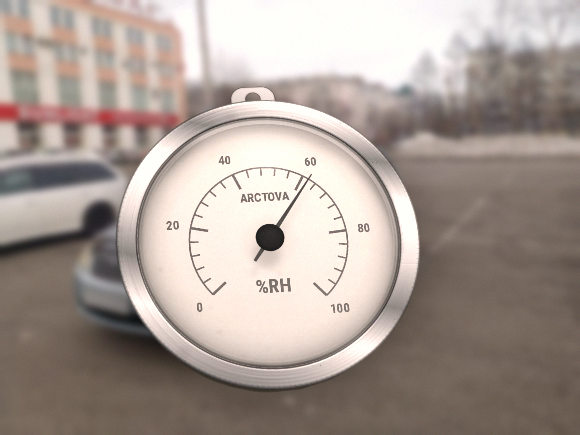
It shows value=62 unit=%
